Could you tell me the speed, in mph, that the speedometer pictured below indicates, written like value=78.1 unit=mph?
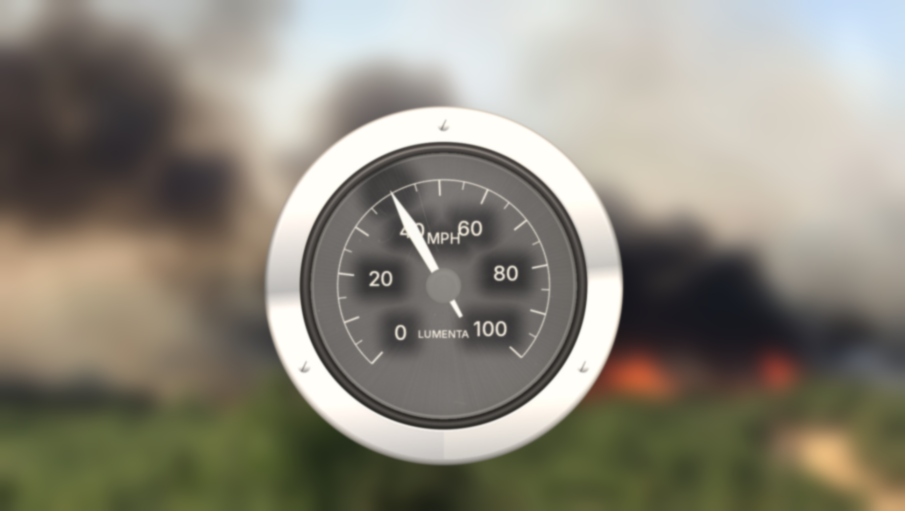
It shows value=40 unit=mph
